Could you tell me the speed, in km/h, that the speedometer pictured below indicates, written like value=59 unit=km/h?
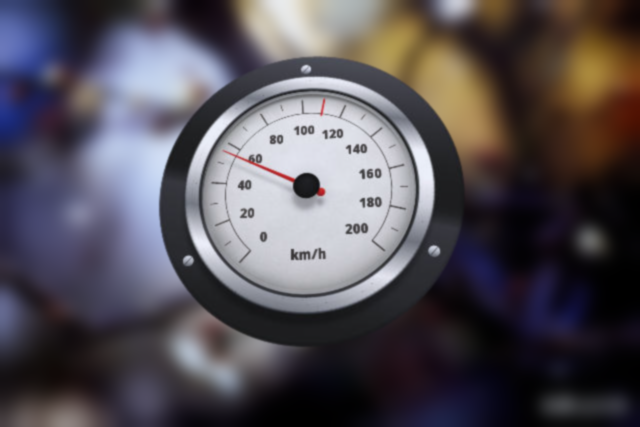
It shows value=55 unit=km/h
